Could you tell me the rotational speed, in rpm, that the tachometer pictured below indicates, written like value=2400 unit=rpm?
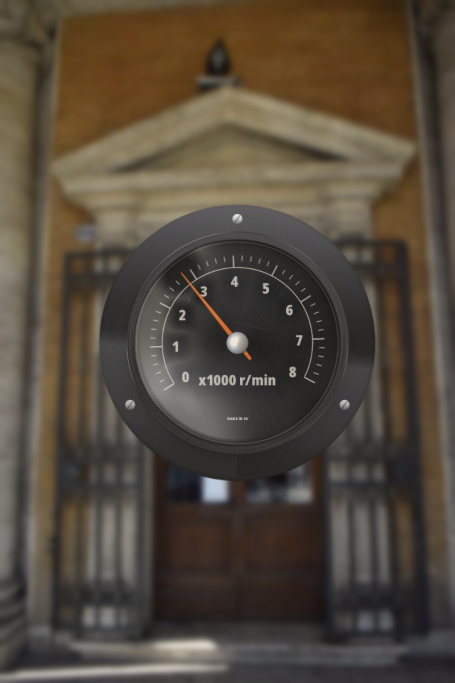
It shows value=2800 unit=rpm
